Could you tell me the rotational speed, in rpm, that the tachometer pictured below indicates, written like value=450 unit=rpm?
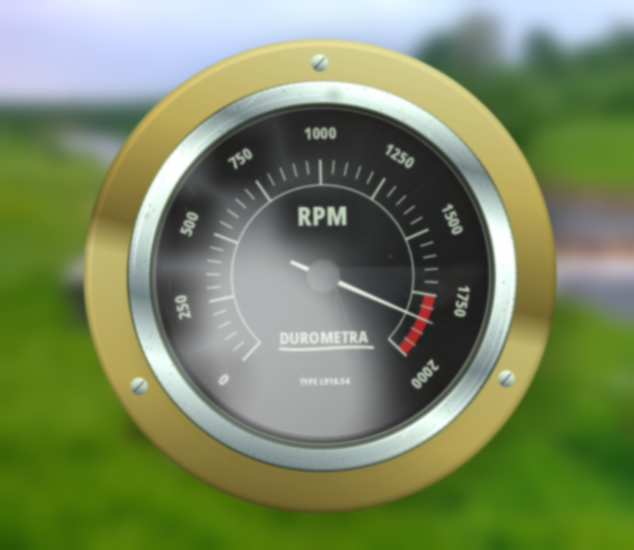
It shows value=1850 unit=rpm
